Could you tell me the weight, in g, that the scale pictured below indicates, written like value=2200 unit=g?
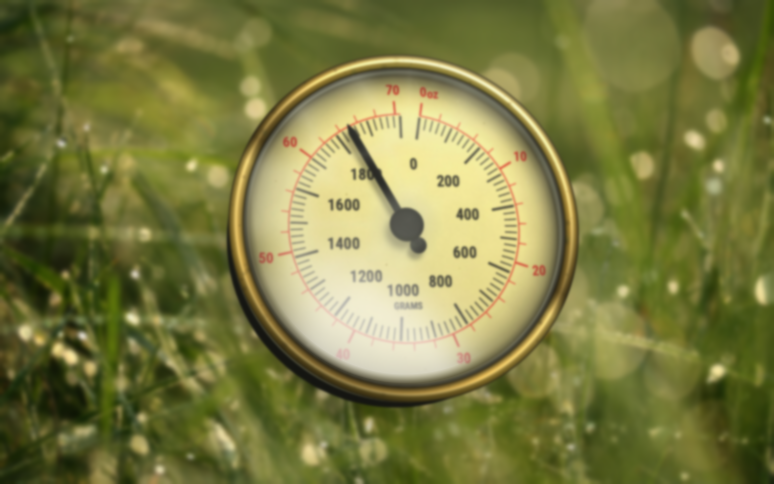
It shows value=1840 unit=g
